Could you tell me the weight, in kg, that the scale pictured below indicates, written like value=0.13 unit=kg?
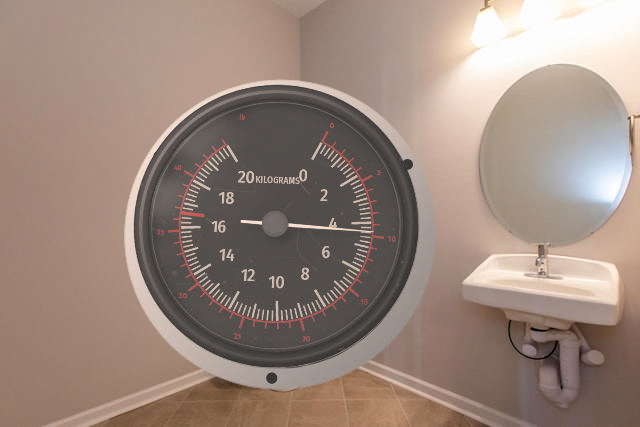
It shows value=4.4 unit=kg
